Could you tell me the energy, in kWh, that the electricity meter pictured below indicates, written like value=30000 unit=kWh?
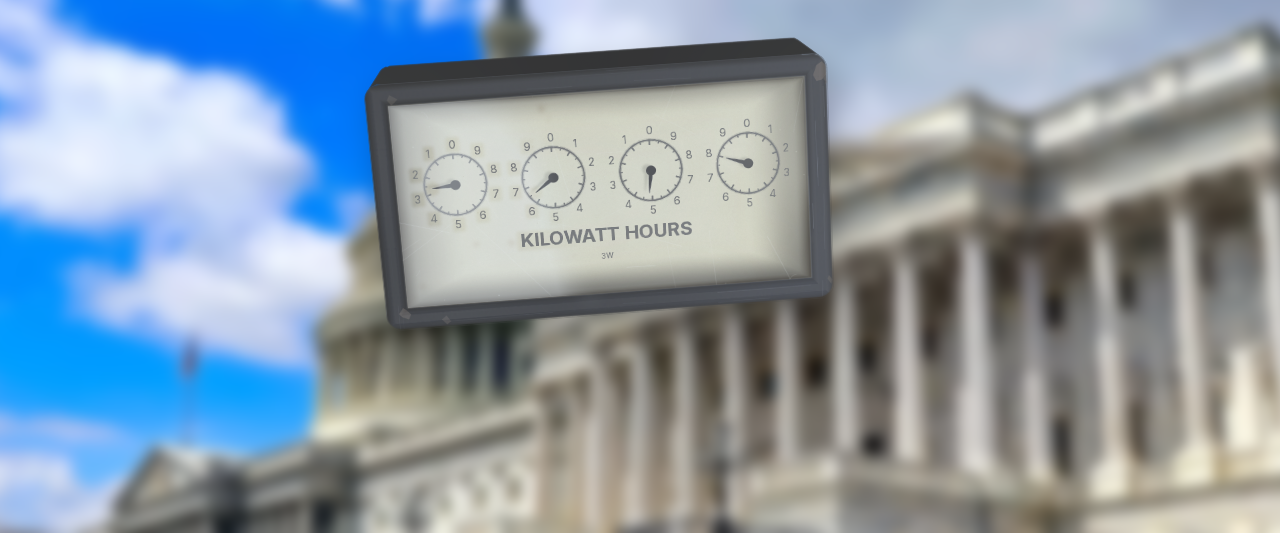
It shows value=2648 unit=kWh
